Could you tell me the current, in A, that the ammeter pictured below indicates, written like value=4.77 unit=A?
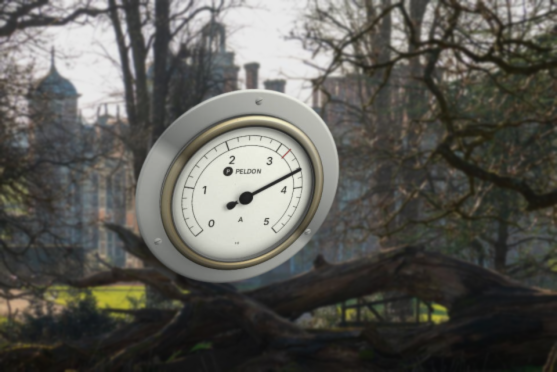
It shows value=3.6 unit=A
